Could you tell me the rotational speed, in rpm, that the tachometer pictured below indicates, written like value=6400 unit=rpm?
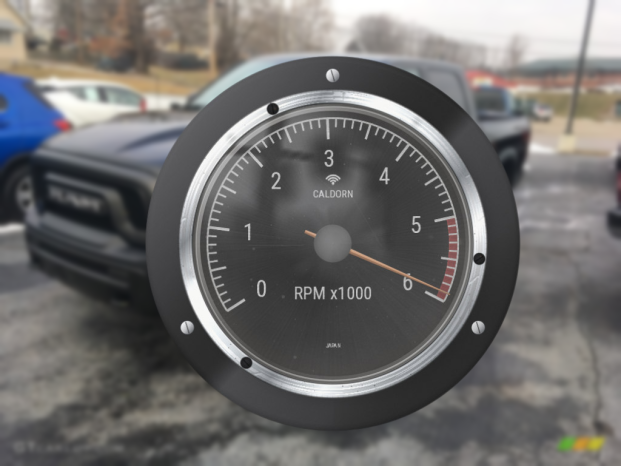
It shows value=5900 unit=rpm
